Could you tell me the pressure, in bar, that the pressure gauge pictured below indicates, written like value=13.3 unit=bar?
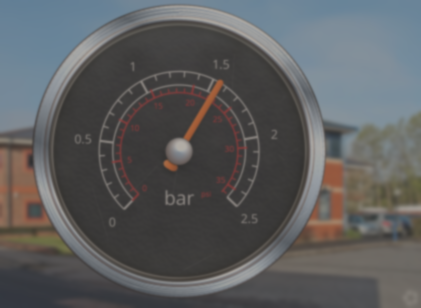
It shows value=1.55 unit=bar
